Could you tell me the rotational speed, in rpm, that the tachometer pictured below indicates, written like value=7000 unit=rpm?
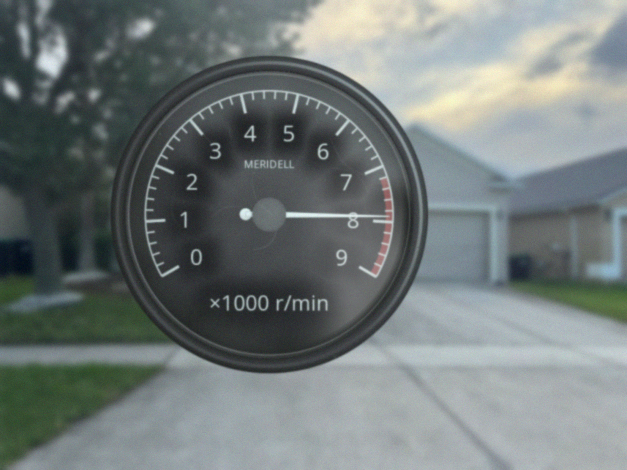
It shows value=7900 unit=rpm
